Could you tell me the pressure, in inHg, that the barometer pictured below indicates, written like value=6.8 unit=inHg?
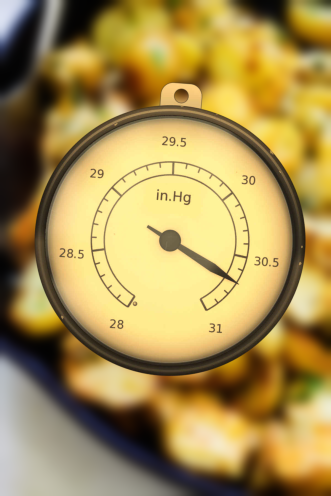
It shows value=30.7 unit=inHg
